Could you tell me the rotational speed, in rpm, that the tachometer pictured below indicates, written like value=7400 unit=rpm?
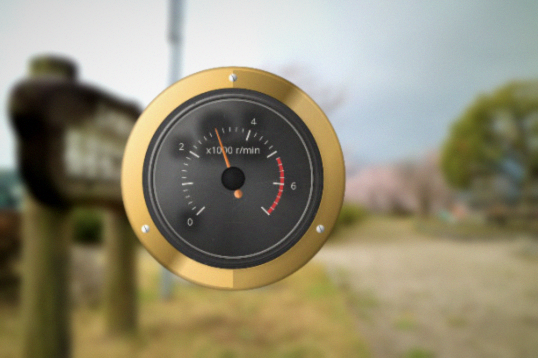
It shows value=3000 unit=rpm
